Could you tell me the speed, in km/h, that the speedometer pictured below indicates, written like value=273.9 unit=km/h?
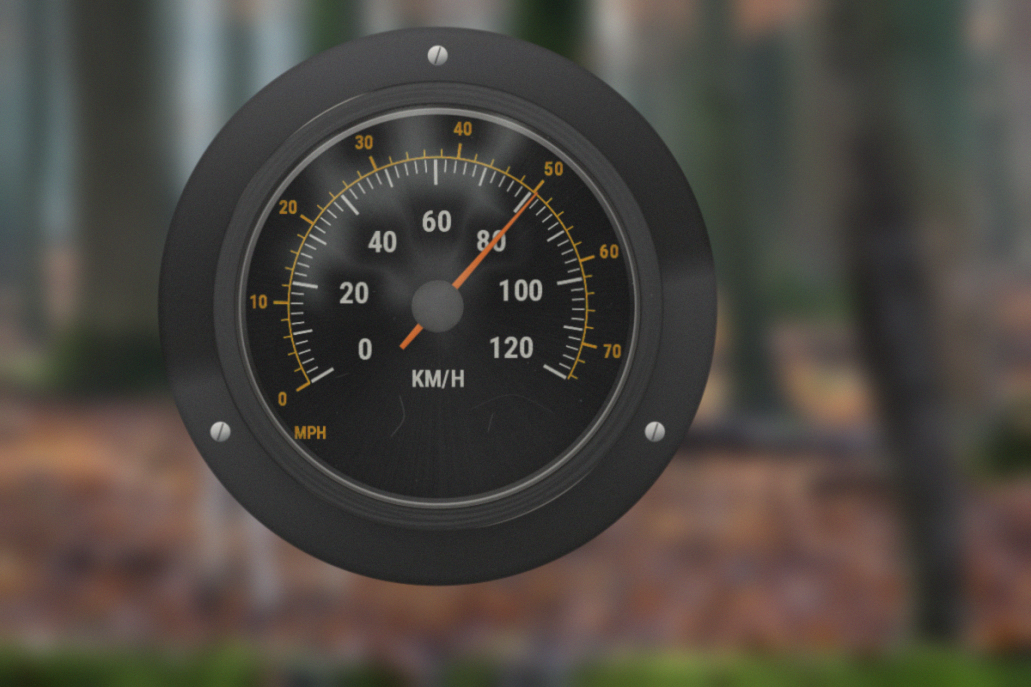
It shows value=81 unit=km/h
